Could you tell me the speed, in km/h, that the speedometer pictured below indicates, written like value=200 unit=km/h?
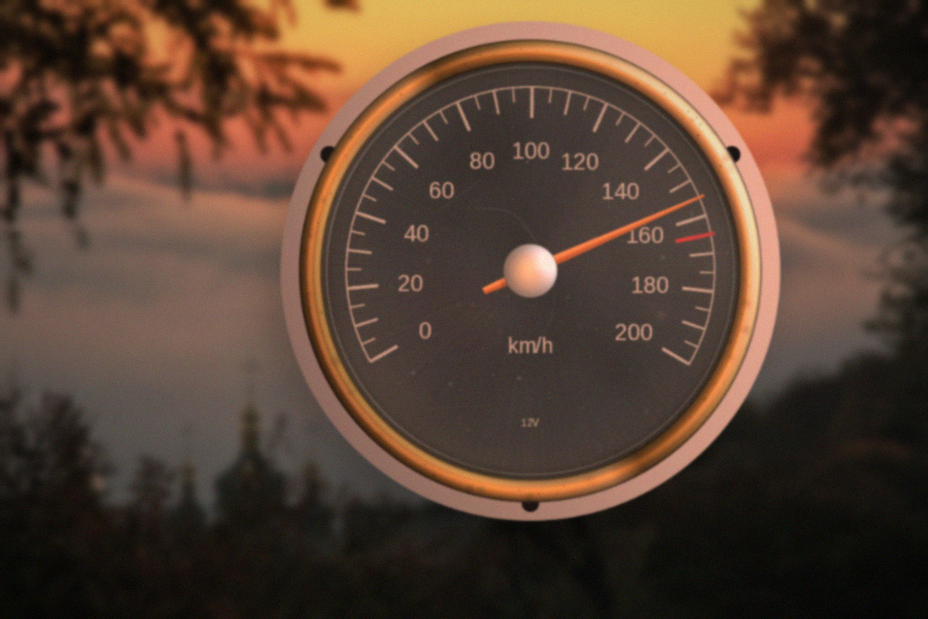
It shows value=155 unit=km/h
